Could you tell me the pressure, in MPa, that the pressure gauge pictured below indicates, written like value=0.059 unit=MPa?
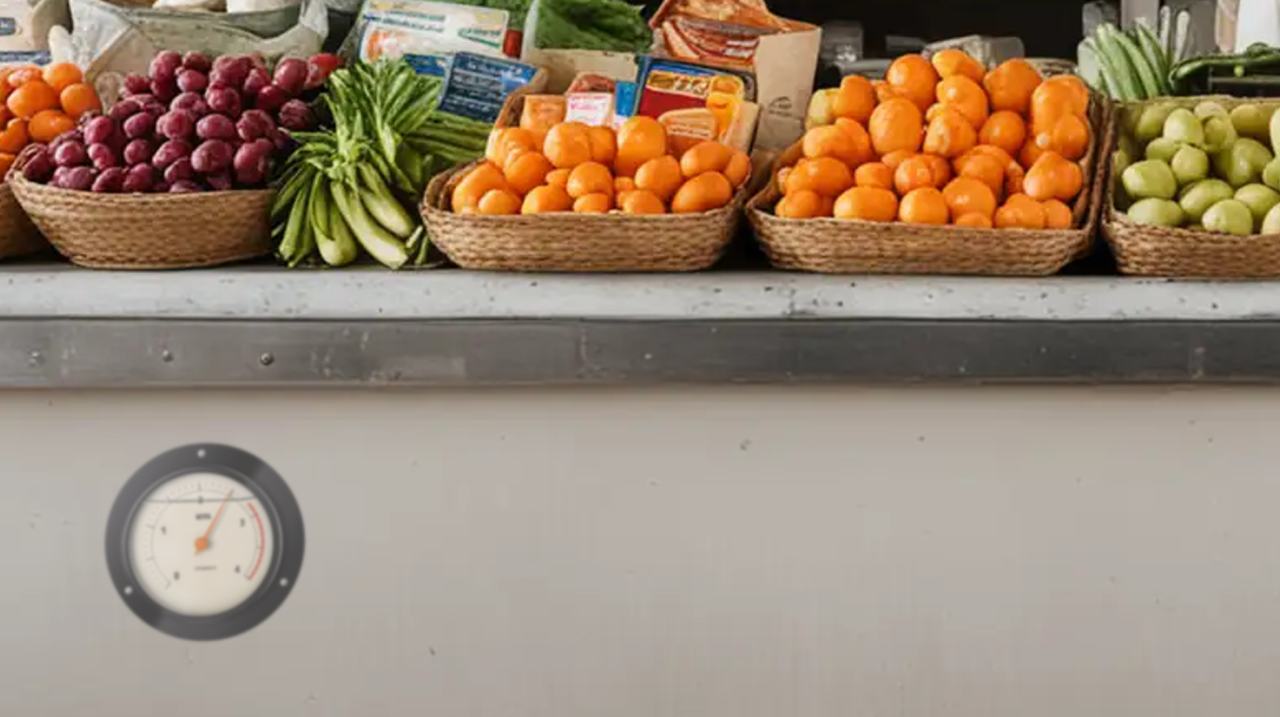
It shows value=2.5 unit=MPa
